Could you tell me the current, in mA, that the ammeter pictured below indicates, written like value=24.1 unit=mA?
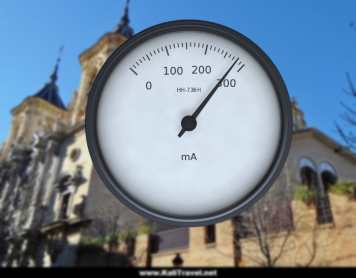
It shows value=280 unit=mA
